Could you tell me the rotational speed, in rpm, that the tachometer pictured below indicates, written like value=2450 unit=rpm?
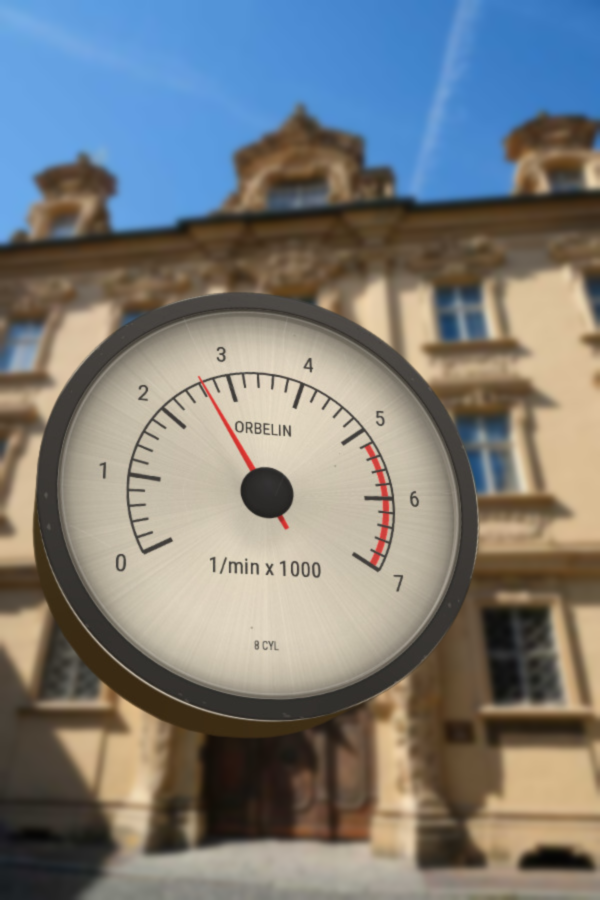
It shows value=2600 unit=rpm
